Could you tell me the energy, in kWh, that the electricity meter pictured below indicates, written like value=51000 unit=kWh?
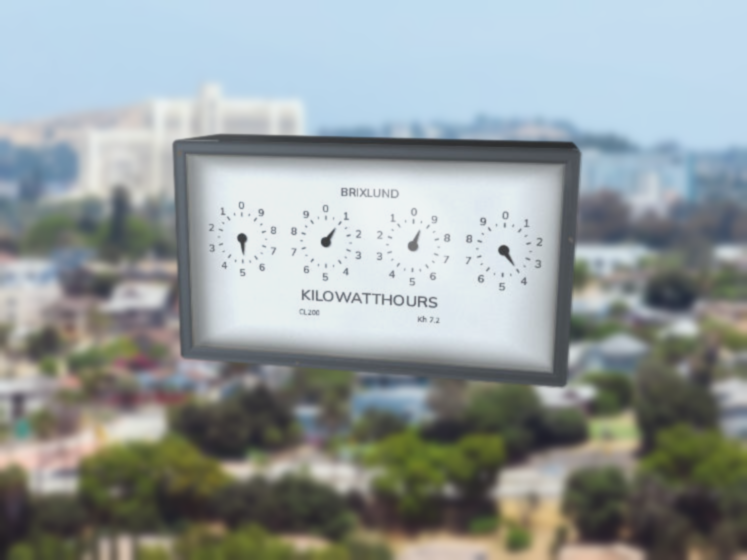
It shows value=5094 unit=kWh
